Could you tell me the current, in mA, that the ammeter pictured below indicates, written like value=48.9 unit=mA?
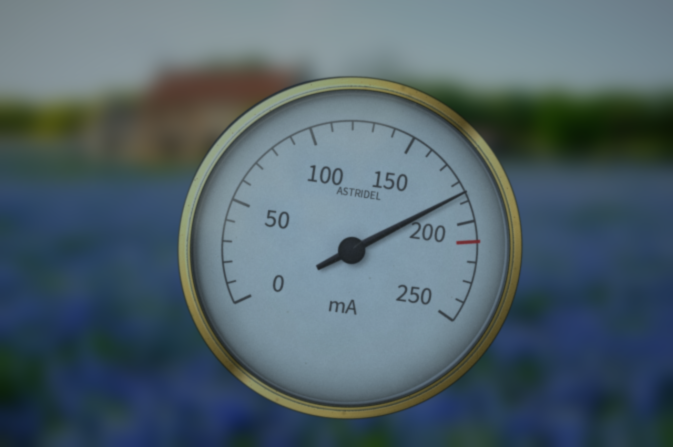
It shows value=185 unit=mA
